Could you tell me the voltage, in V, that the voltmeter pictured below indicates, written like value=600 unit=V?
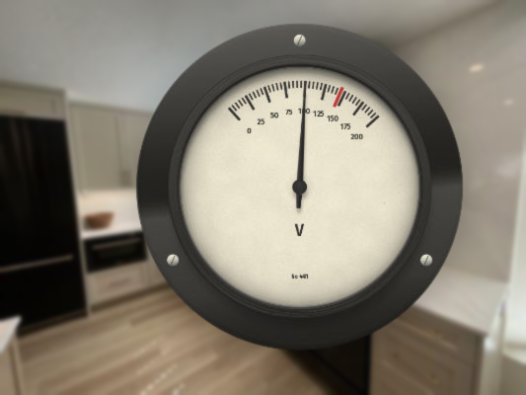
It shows value=100 unit=V
